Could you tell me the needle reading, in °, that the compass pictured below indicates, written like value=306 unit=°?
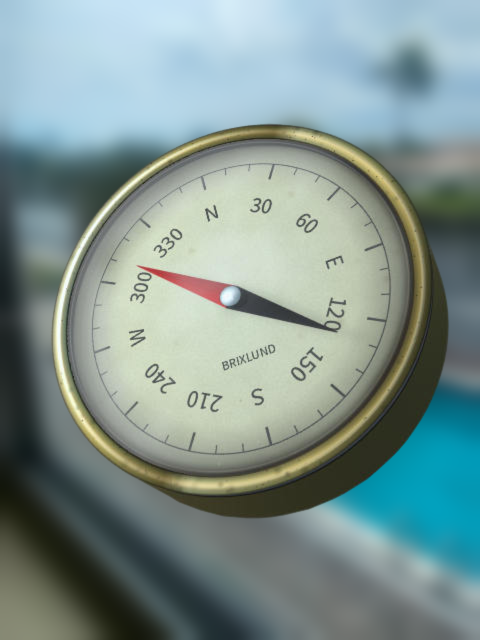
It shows value=310 unit=°
